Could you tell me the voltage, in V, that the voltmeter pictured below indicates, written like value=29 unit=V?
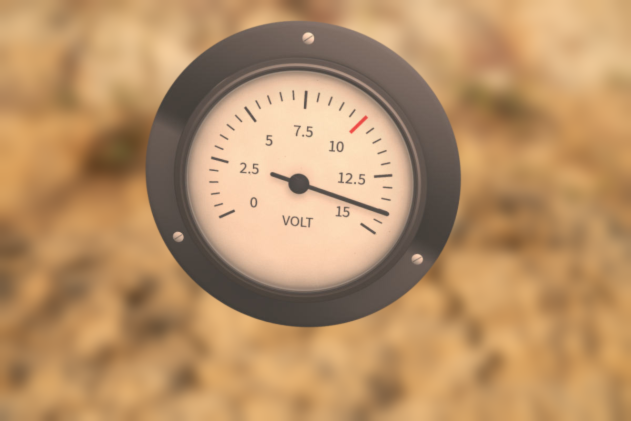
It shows value=14 unit=V
